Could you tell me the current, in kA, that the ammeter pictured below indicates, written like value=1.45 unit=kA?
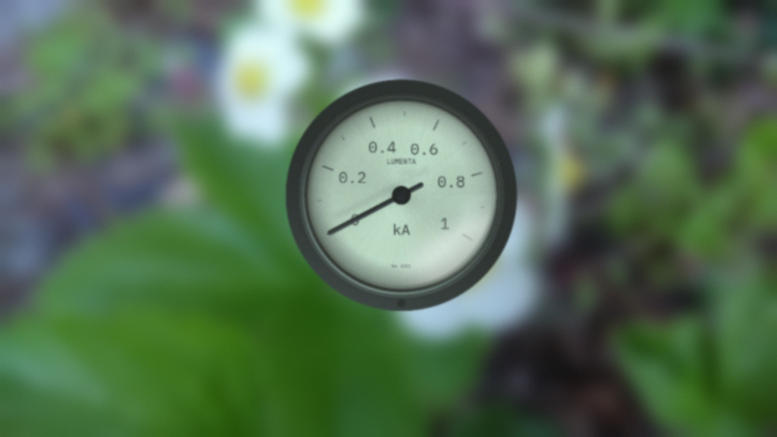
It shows value=0 unit=kA
